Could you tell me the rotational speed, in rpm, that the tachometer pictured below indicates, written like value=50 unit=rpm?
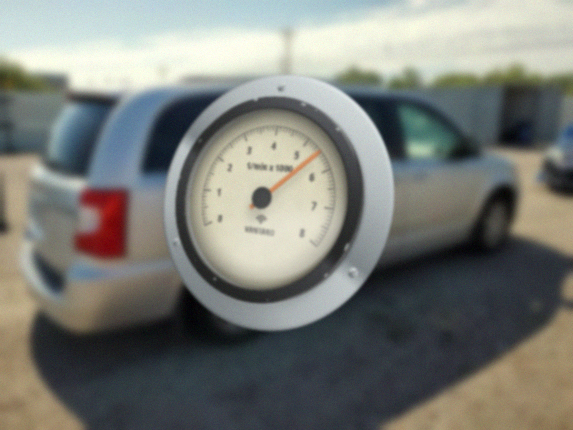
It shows value=5500 unit=rpm
